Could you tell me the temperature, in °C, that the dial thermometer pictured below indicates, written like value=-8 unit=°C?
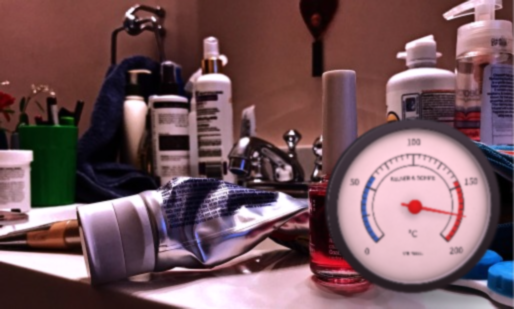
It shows value=175 unit=°C
